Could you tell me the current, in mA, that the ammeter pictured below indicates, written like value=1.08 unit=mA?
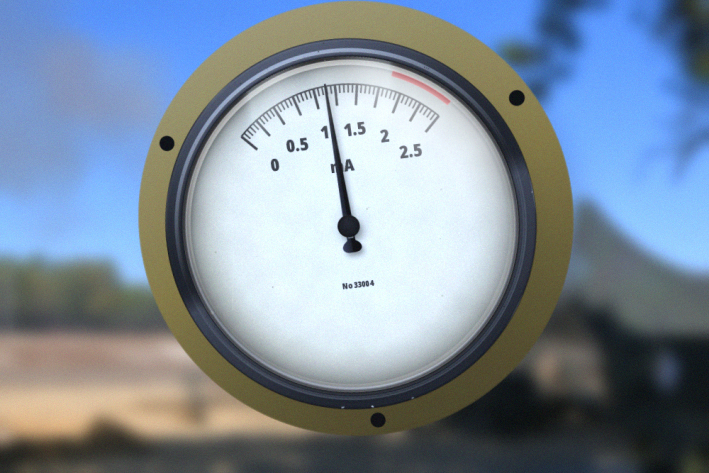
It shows value=1.15 unit=mA
